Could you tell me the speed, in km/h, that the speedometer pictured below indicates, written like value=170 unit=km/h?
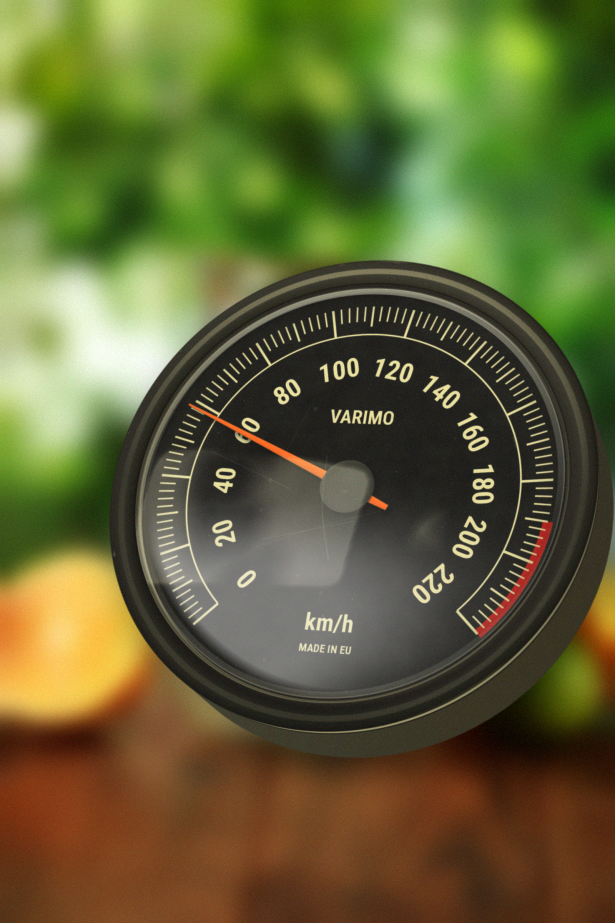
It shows value=58 unit=km/h
